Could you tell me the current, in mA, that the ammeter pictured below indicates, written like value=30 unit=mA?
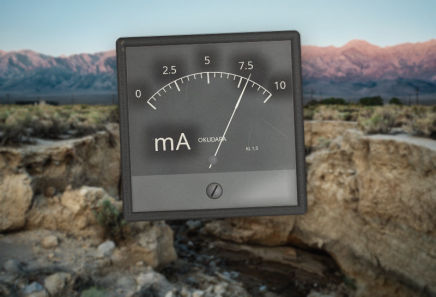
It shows value=8 unit=mA
